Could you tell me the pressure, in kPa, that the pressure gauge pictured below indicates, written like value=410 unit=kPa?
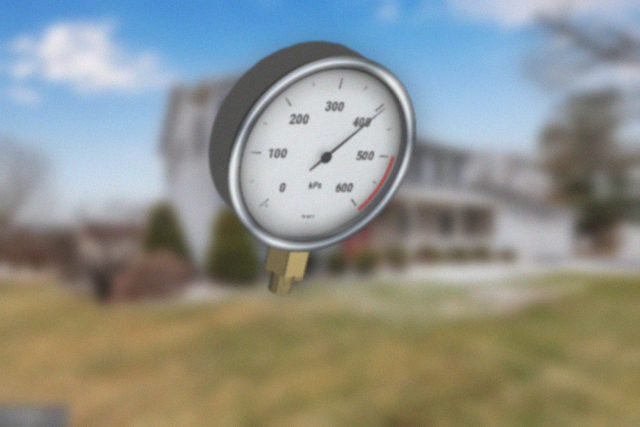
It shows value=400 unit=kPa
